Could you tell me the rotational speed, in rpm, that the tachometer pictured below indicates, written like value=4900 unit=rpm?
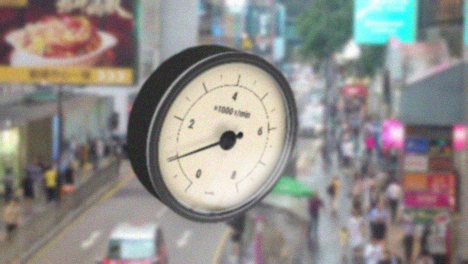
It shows value=1000 unit=rpm
